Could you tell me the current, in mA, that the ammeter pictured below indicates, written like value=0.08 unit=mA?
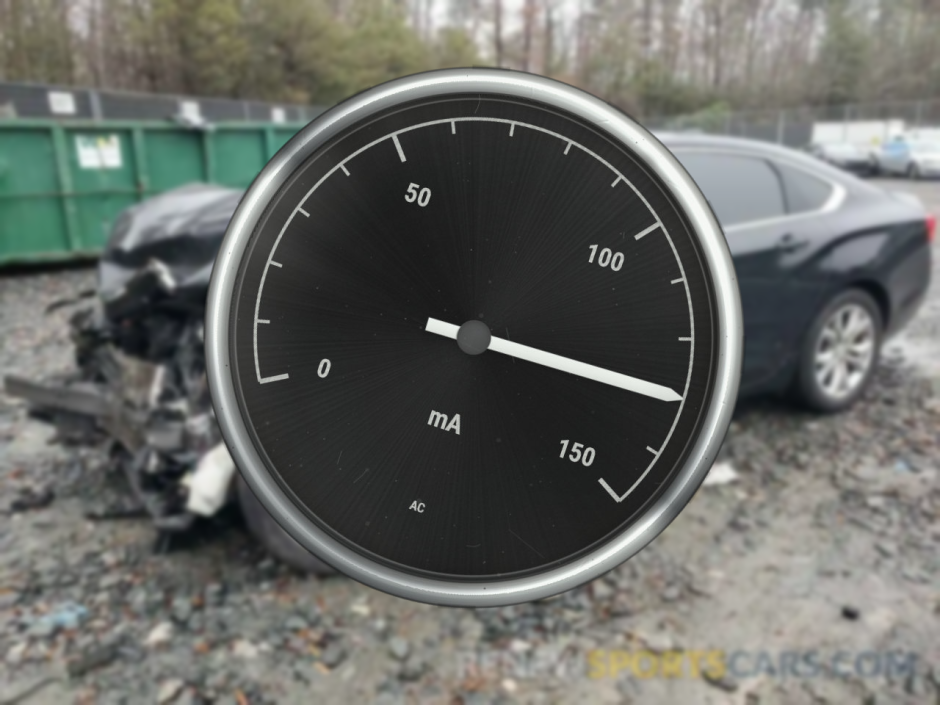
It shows value=130 unit=mA
